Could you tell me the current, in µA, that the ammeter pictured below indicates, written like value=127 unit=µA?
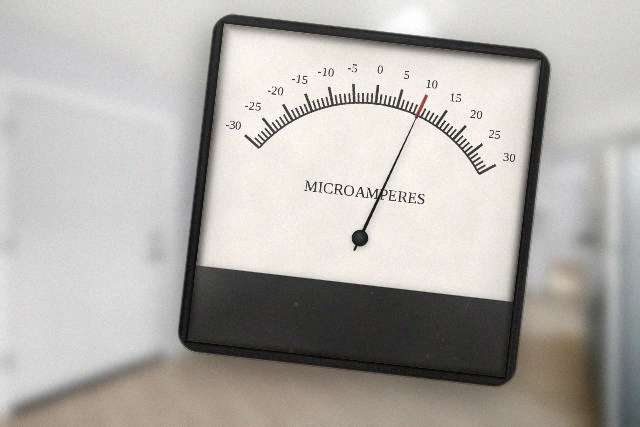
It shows value=10 unit=µA
